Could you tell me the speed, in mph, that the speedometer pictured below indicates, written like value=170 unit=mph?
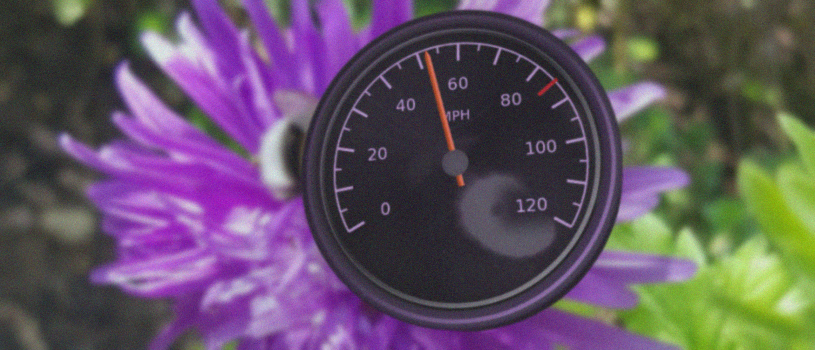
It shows value=52.5 unit=mph
